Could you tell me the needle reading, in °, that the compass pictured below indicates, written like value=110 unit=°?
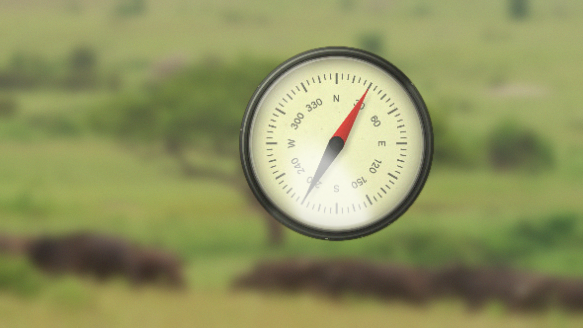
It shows value=30 unit=°
